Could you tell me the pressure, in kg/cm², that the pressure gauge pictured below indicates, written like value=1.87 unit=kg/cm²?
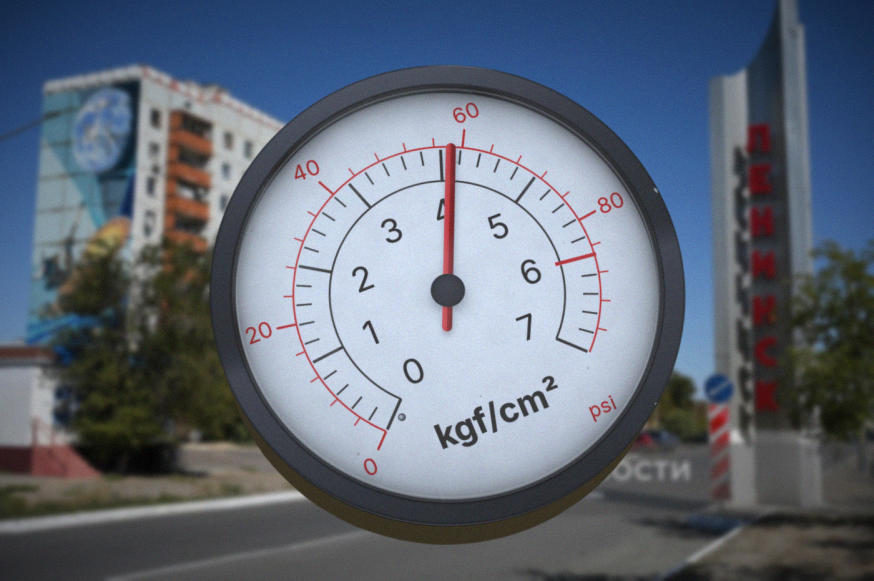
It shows value=4.1 unit=kg/cm²
